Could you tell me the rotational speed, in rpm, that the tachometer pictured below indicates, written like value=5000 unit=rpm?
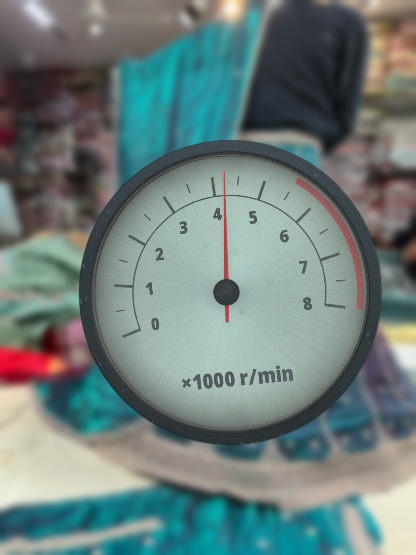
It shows value=4250 unit=rpm
